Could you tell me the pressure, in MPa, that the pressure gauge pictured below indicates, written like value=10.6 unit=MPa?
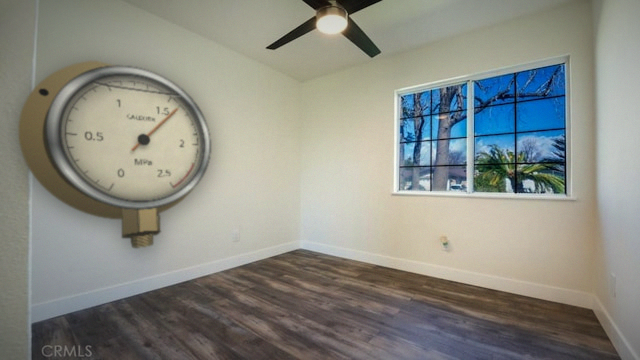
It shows value=1.6 unit=MPa
